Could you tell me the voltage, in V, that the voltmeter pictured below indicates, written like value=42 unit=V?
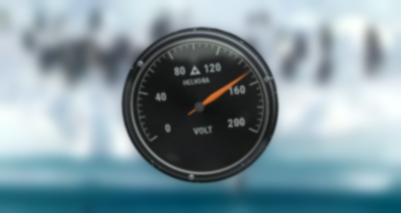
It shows value=150 unit=V
